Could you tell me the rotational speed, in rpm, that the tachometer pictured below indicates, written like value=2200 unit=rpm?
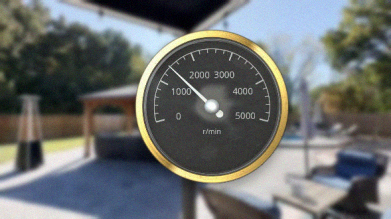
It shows value=1400 unit=rpm
